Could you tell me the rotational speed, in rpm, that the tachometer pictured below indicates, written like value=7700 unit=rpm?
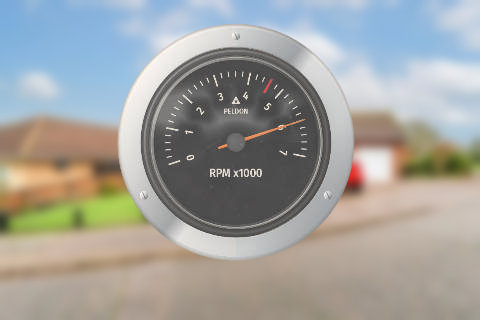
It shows value=6000 unit=rpm
